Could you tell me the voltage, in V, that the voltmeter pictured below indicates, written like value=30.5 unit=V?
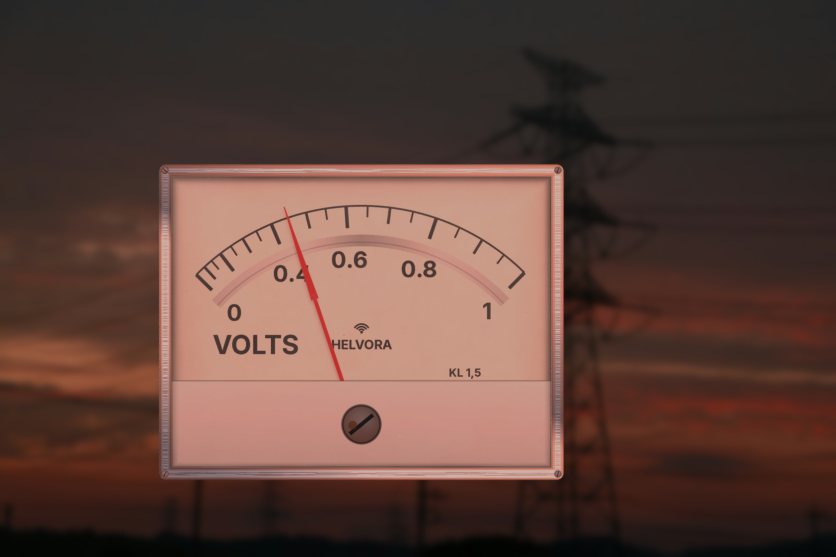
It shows value=0.45 unit=V
